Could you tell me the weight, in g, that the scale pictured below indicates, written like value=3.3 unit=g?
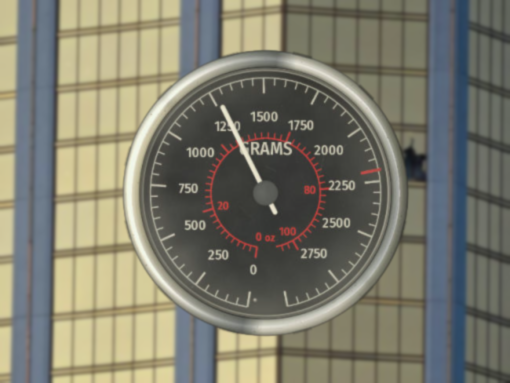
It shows value=1275 unit=g
